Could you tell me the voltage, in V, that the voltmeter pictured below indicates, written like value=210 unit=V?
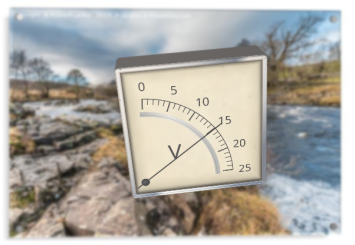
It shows value=15 unit=V
